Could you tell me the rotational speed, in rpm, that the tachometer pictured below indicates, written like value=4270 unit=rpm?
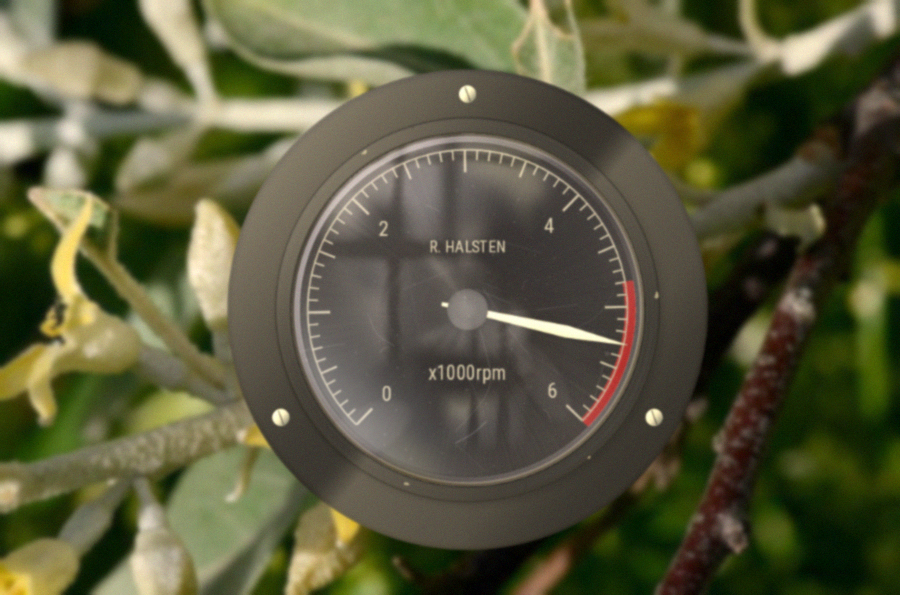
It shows value=5300 unit=rpm
